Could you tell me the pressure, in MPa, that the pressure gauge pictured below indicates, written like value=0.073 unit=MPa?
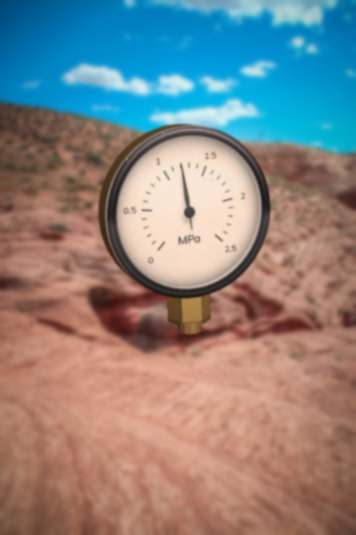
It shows value=1.2 unit=MPa
